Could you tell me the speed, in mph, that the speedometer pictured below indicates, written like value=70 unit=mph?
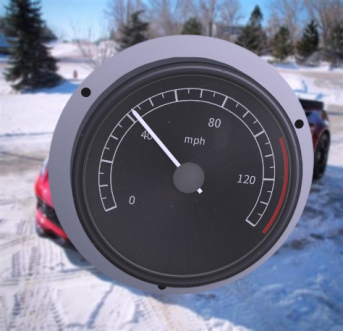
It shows value=42.5 unit=mph
